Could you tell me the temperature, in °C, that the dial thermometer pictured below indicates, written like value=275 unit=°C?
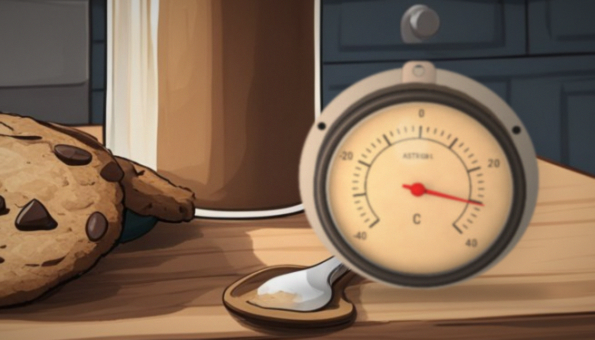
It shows value=30 unit=°C
